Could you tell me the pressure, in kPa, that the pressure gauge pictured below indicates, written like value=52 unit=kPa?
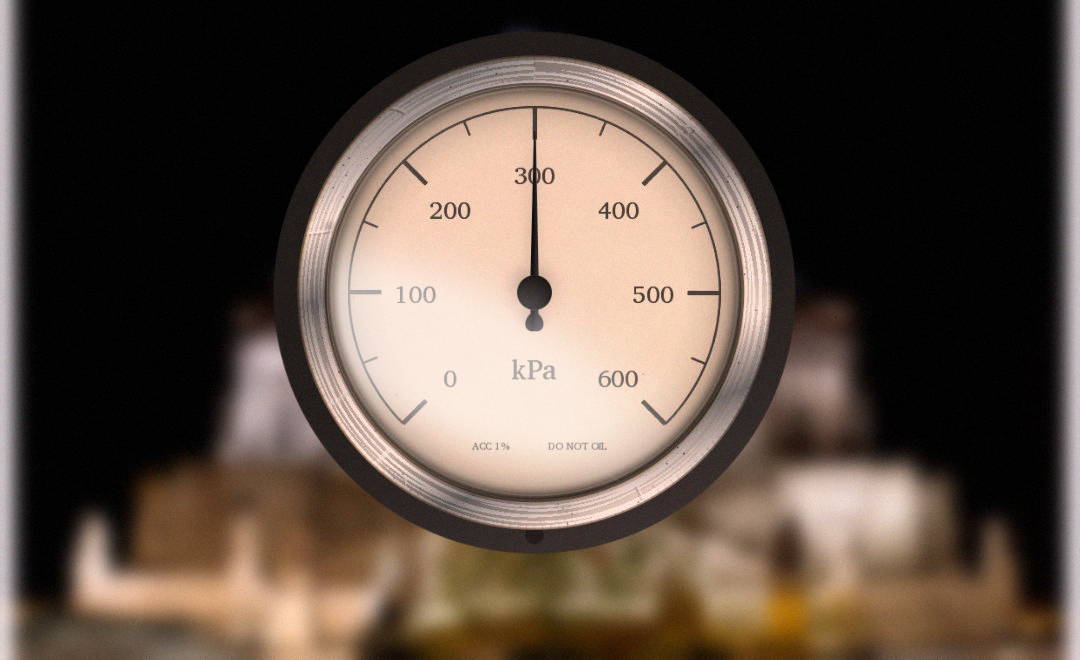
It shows value=300 unit=kPa
